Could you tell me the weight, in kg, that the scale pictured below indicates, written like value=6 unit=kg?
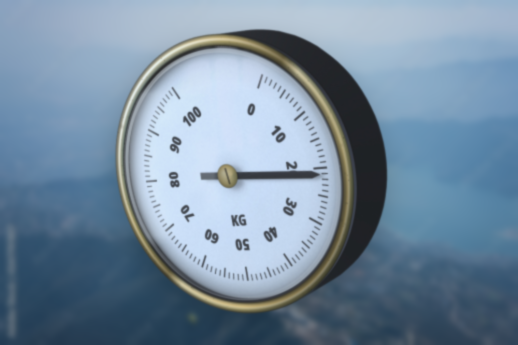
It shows value=21 unit=kg
